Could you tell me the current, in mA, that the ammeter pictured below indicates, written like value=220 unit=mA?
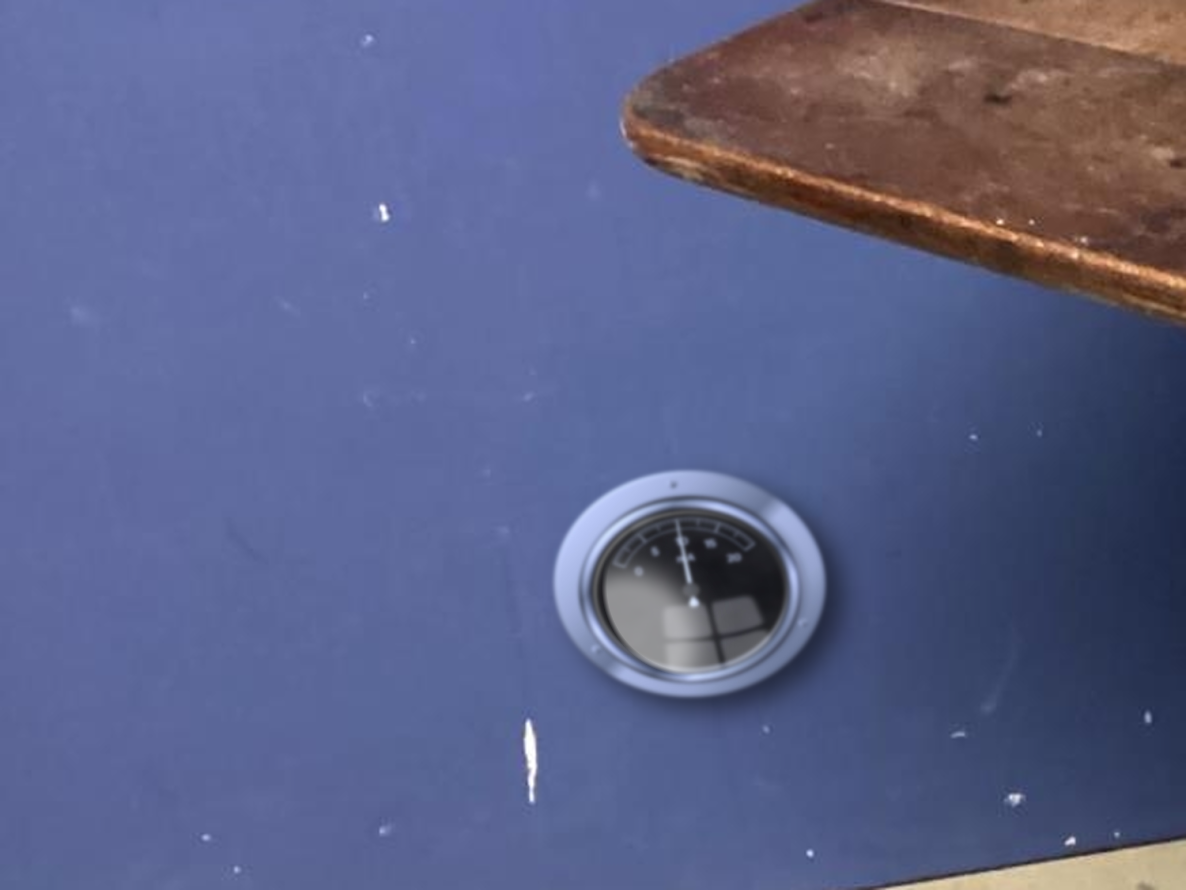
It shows value=10 unit=mA
